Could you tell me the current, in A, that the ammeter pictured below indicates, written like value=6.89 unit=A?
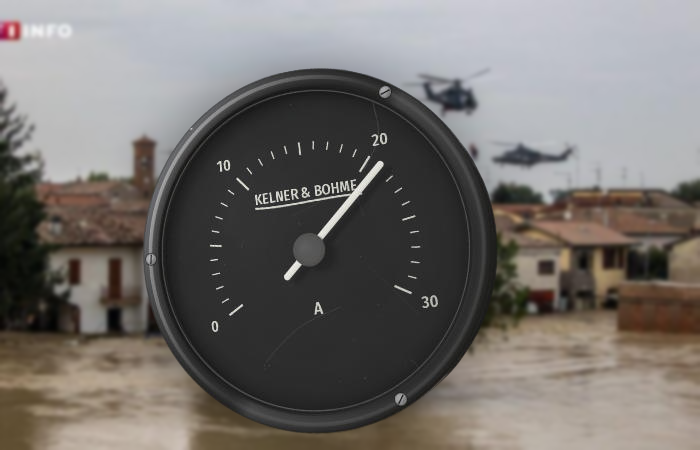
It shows value=21 unit=A
